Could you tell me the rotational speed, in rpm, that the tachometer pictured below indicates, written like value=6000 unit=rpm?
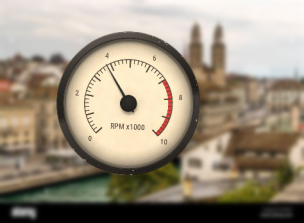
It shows value=3800 unit=rpm
